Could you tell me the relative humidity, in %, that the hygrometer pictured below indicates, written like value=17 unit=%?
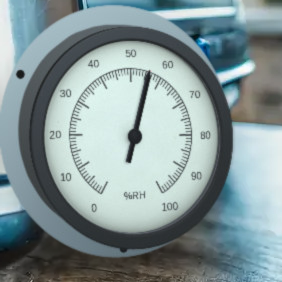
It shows value=55 unit=%
